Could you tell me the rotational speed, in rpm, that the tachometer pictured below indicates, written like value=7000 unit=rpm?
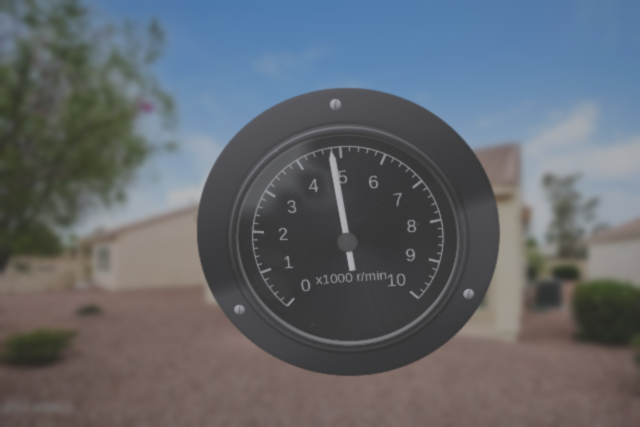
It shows value=4800 unit=rpm
